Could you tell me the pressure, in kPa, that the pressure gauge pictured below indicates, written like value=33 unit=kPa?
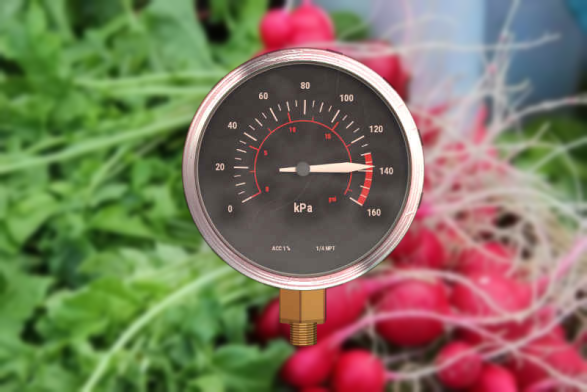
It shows value=137.5 unit=kPa
